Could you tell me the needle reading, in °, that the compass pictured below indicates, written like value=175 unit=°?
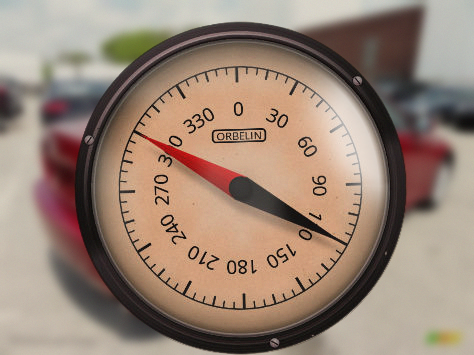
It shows value=300 unit=°
